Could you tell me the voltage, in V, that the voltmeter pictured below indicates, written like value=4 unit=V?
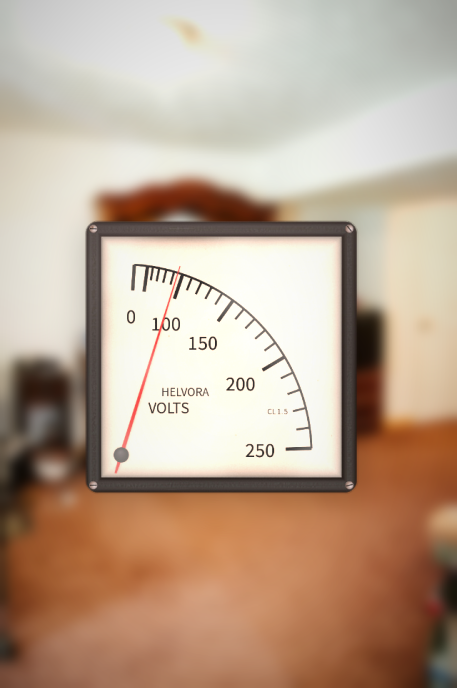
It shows value=95 unit=V
